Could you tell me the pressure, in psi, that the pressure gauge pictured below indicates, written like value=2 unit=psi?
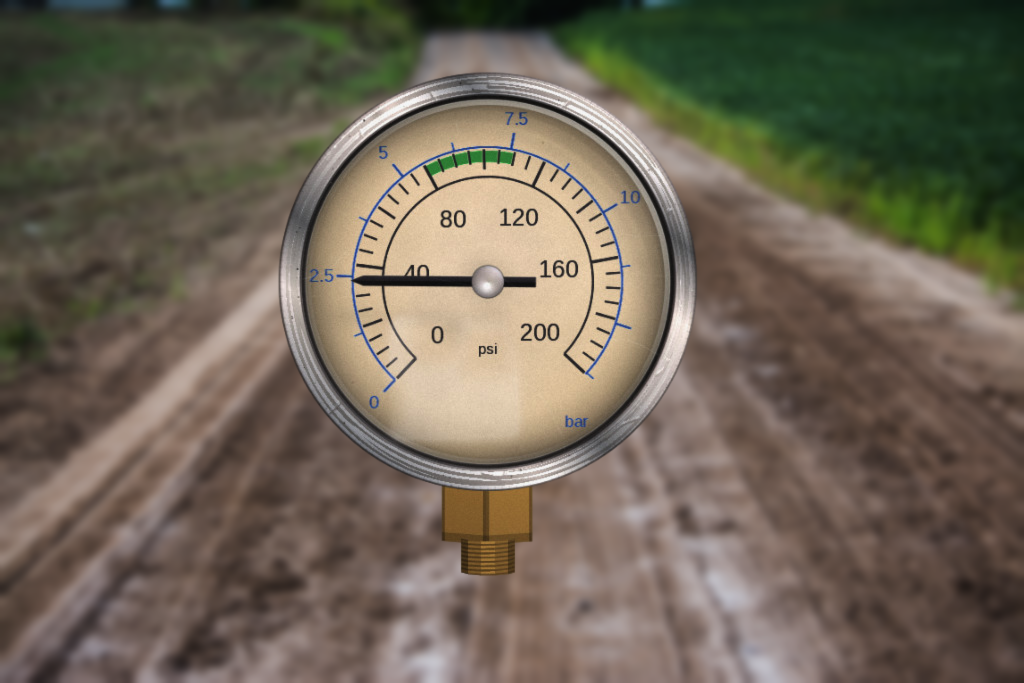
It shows value=35 unit=psi
